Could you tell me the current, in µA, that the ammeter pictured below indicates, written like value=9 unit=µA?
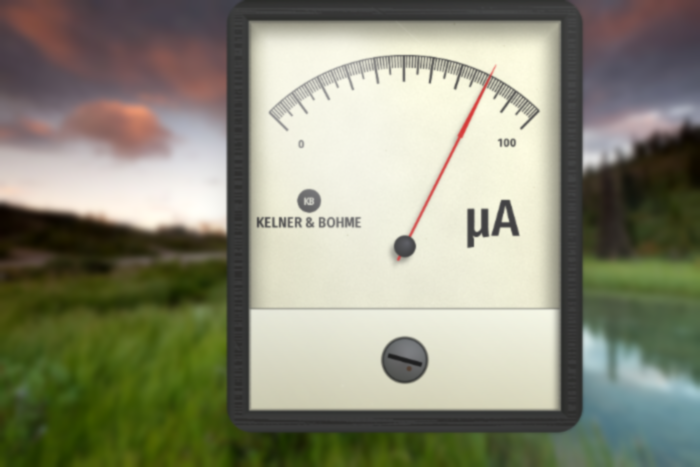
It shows value=80 unit=µA
